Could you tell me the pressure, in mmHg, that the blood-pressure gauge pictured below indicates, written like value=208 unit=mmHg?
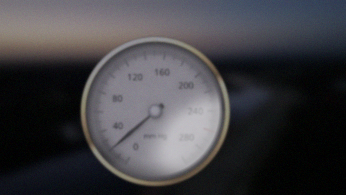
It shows value=20 unit=mmHg
